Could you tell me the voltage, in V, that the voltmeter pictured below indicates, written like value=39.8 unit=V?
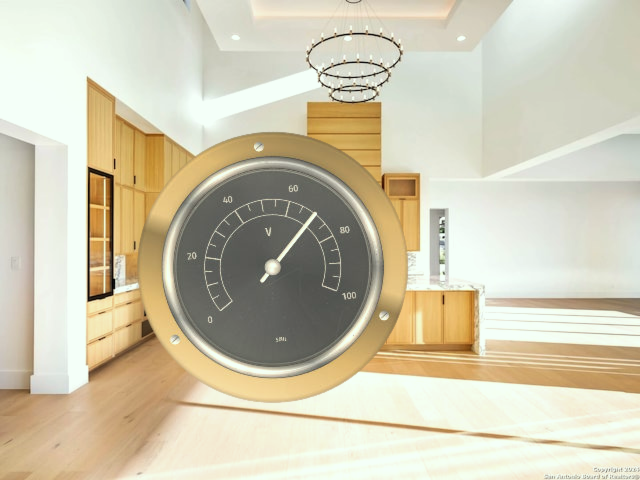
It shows value=70 unit=V
